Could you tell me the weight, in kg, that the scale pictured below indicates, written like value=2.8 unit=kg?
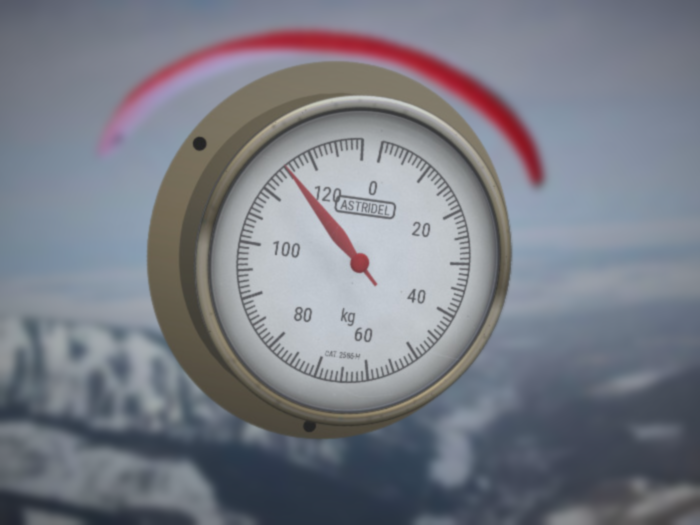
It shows value=115 unit=kg
